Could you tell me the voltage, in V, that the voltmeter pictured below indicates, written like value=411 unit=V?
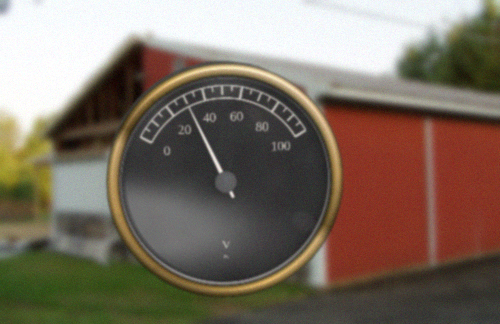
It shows value=30 unit=V
